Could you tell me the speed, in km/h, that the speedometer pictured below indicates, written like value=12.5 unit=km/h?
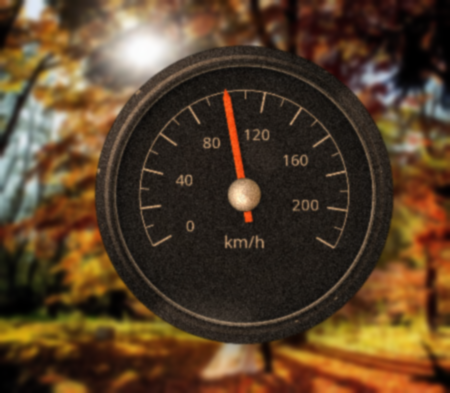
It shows value=100 unit=km/h
